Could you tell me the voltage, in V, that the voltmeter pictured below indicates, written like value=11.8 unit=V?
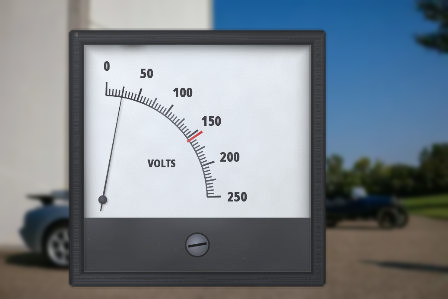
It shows value=25 unit=V
